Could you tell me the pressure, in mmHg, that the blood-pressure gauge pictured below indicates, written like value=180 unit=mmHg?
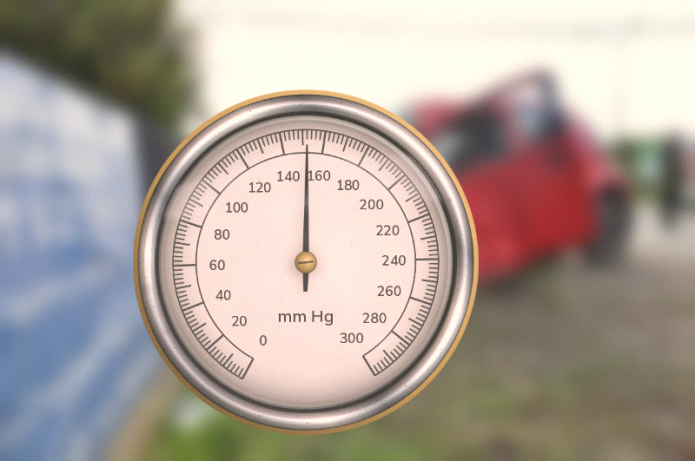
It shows value=152 unit=mmHg
